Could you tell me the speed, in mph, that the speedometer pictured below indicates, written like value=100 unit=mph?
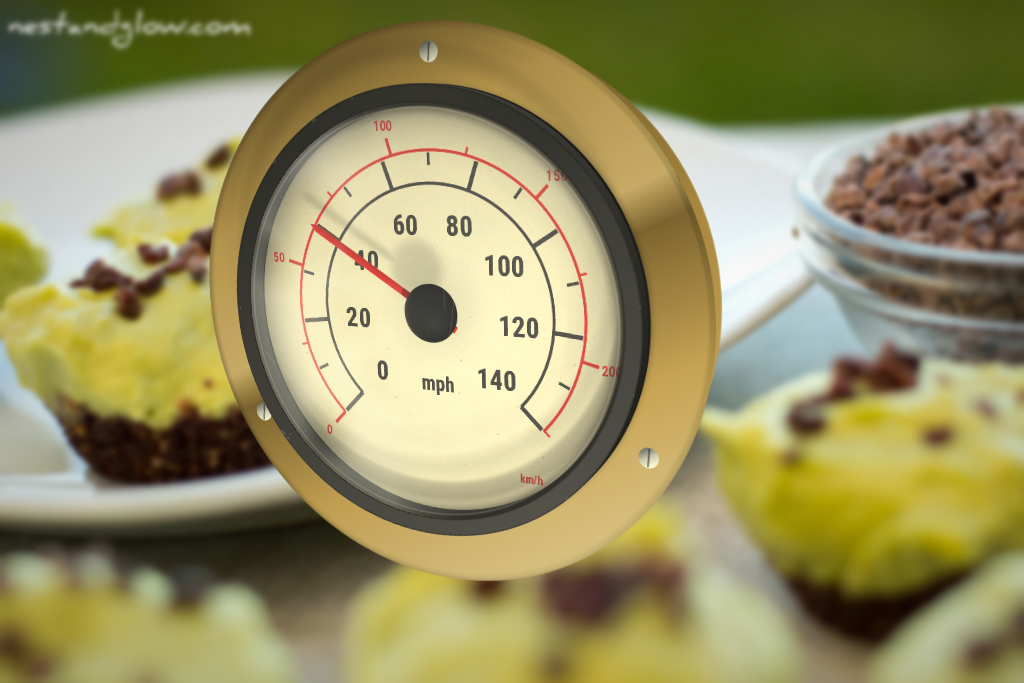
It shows value=40 unit=mph
